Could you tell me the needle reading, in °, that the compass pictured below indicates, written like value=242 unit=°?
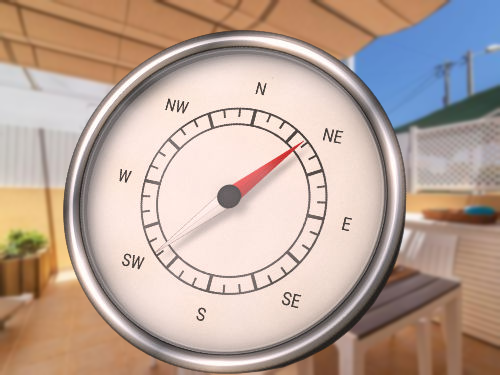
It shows value=40 unit=°
